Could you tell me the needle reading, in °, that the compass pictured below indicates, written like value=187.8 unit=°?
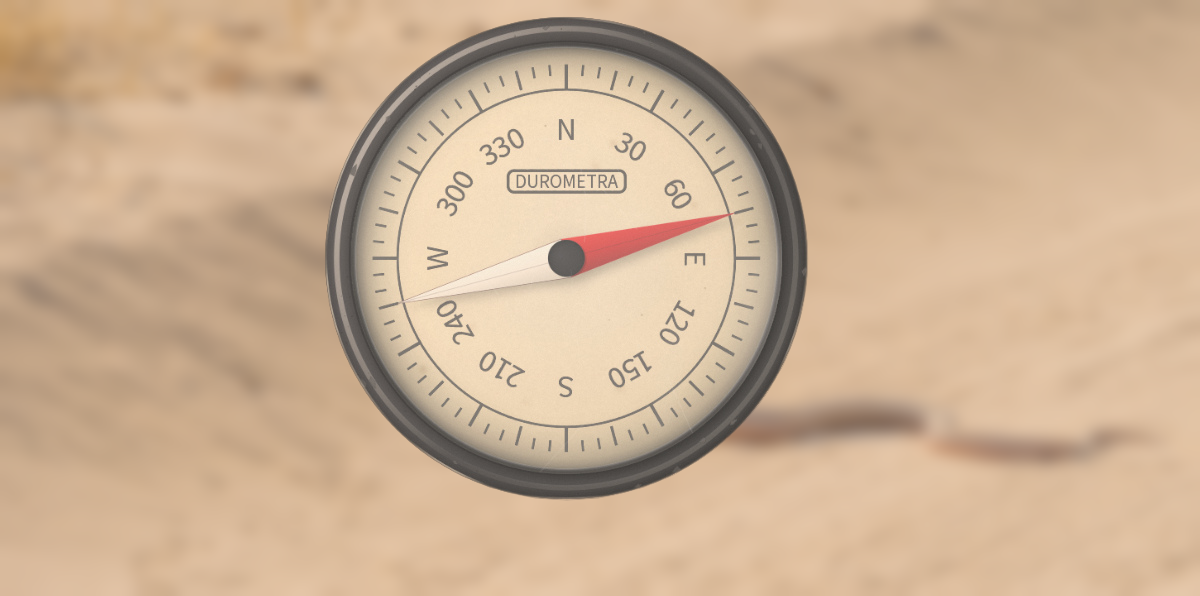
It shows value=75 unit=°
